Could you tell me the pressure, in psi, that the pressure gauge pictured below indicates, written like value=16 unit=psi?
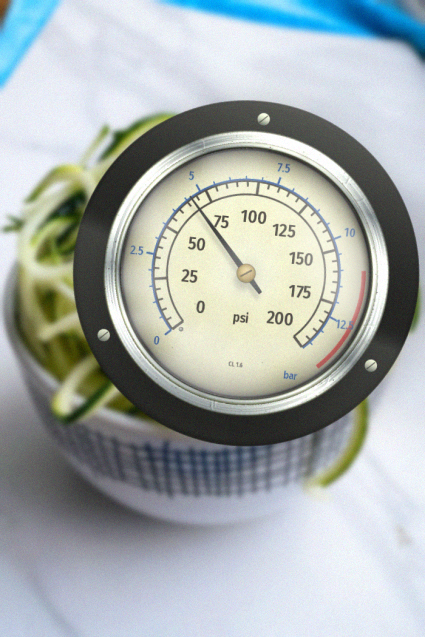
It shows value=67.5 unit=psi
